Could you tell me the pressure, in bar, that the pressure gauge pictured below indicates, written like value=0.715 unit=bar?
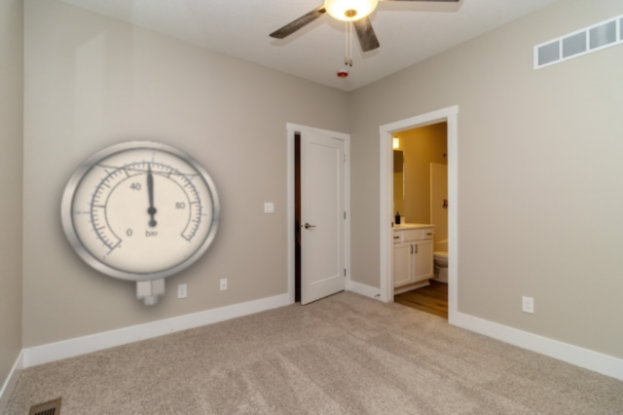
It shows value=50 unit=bar
